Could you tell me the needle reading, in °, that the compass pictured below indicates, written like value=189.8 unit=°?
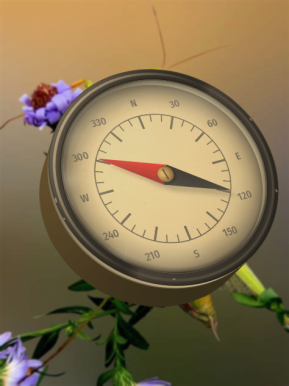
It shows value=300 unit=°
